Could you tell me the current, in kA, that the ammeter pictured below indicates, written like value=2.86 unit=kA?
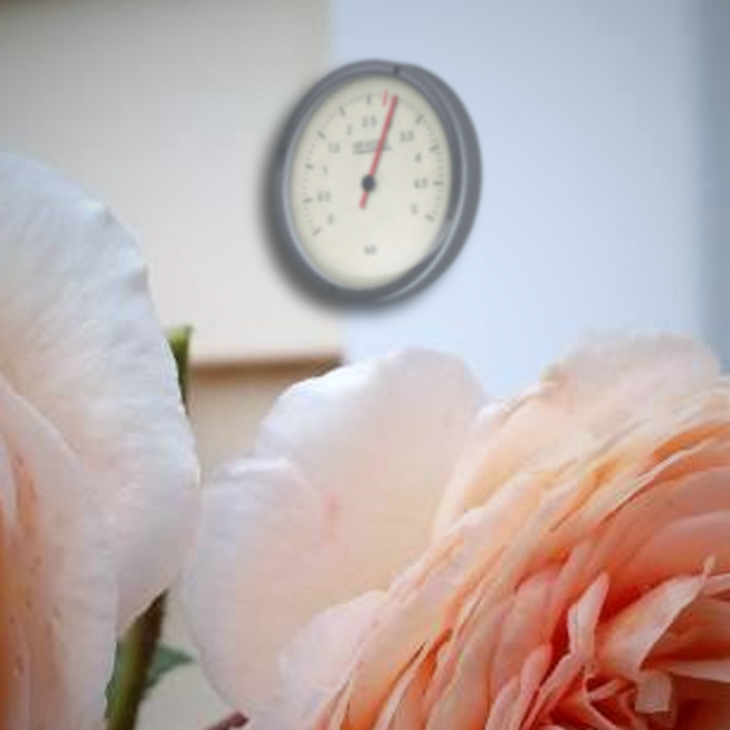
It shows value=3 unit=kA
